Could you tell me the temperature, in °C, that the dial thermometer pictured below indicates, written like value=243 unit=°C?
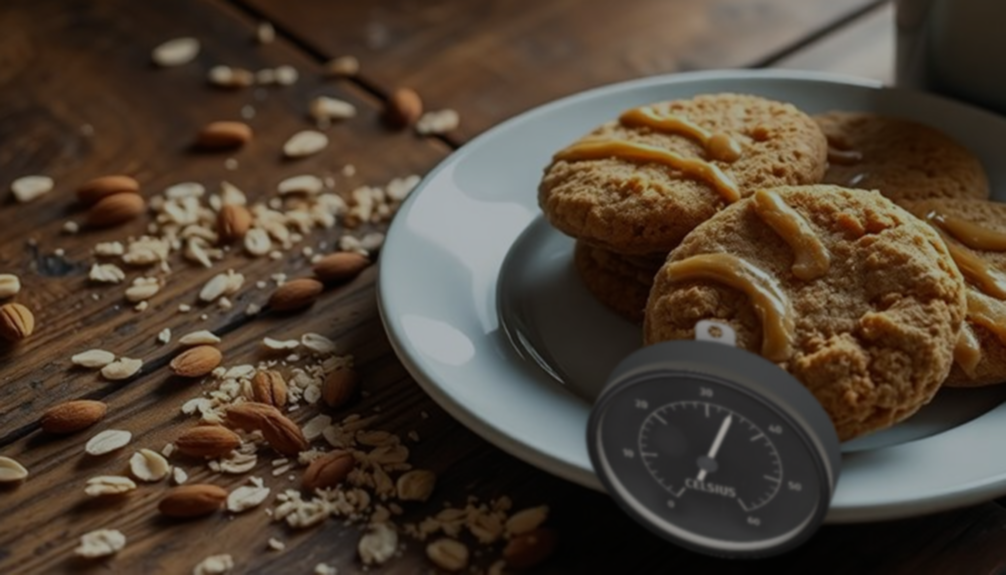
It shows value=34 unit=°C
